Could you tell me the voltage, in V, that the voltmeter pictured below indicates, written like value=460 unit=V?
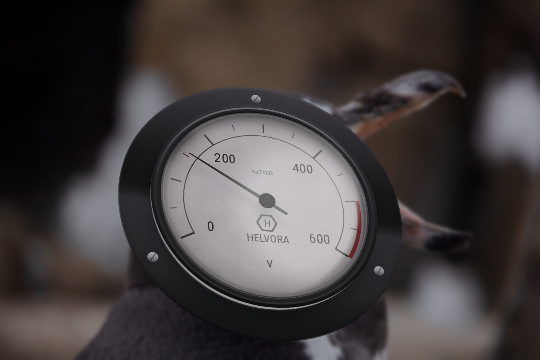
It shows value=150 unit=V
